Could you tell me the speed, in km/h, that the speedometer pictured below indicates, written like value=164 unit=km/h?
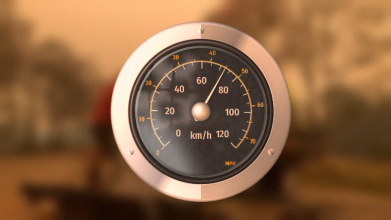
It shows value=72.5 unit=km/h
